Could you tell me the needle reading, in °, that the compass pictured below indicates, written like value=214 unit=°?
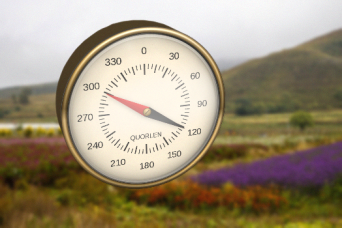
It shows value=300 unit=°
